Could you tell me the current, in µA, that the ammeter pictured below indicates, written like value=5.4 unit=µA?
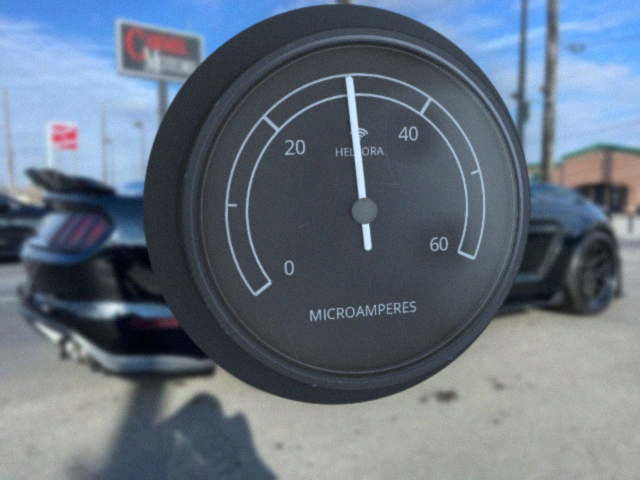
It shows value=30 unit=µA
